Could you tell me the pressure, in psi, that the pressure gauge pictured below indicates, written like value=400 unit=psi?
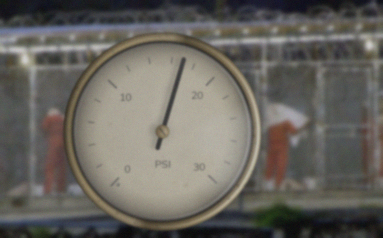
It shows value=17 unit=psi
